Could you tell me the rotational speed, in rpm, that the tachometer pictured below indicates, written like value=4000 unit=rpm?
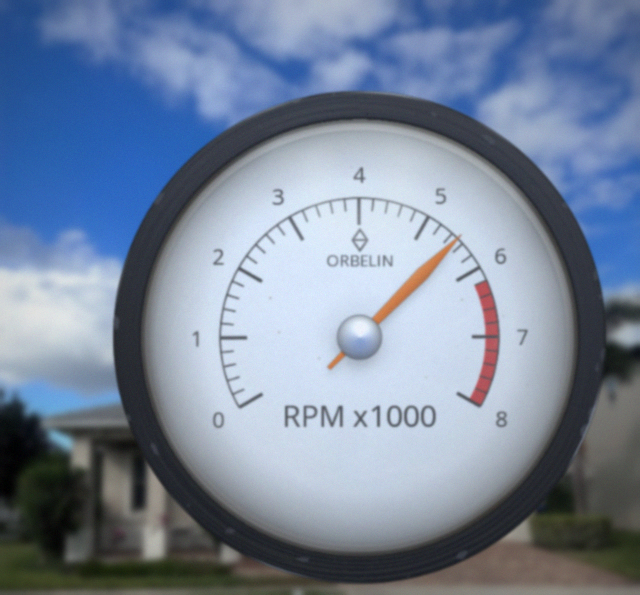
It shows value=5500 unit=rpm
